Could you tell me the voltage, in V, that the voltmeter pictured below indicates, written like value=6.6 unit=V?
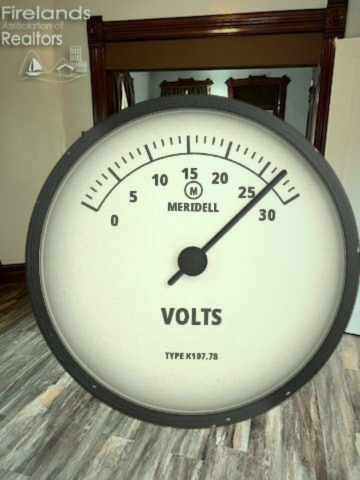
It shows value=27 unit=V
